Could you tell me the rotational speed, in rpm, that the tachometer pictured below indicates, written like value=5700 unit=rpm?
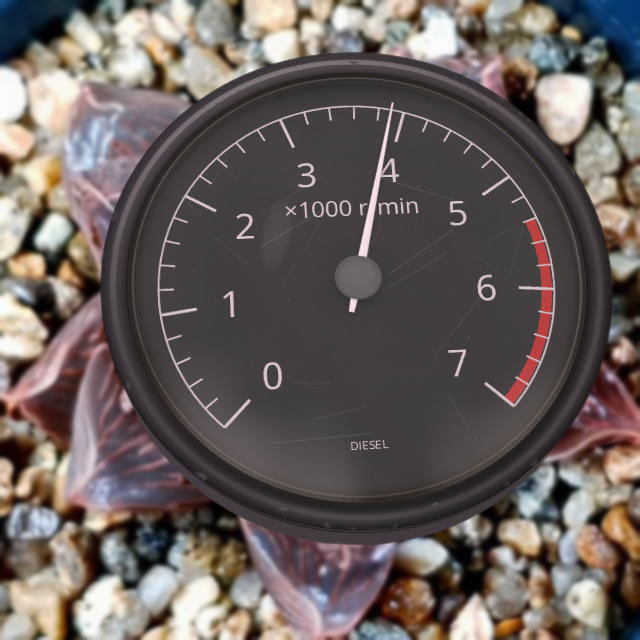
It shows value=3900 unit=rpm
